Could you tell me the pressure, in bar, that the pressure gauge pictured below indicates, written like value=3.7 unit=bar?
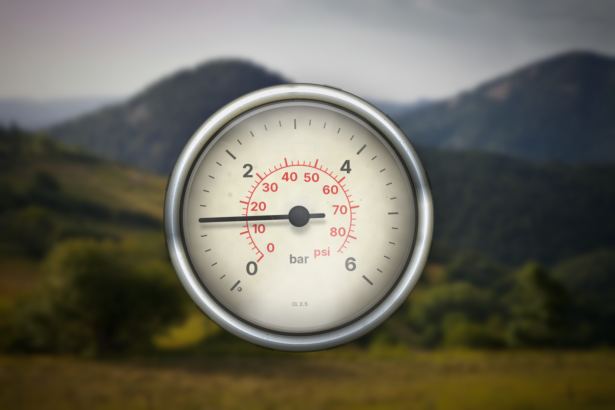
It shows value=1 unit=bar
